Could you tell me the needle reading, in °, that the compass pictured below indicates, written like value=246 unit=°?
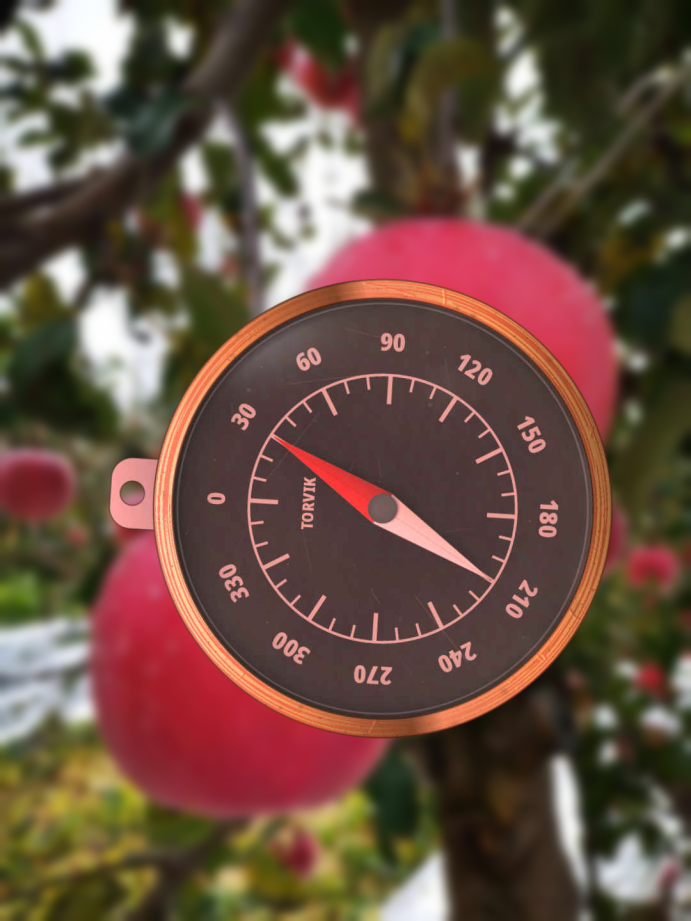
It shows value=30 unit=°
